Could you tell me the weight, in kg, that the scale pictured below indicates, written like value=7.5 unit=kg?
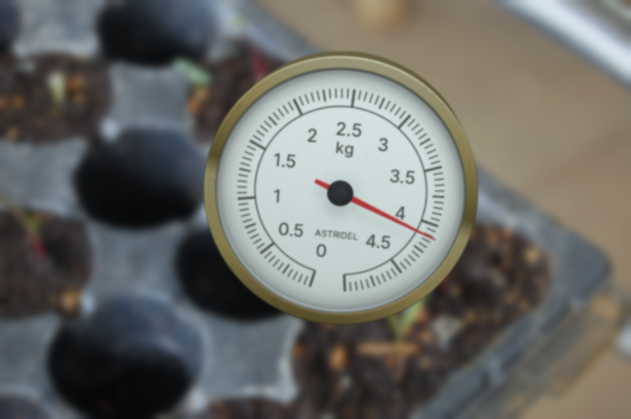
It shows value=4.1 unit=kg
